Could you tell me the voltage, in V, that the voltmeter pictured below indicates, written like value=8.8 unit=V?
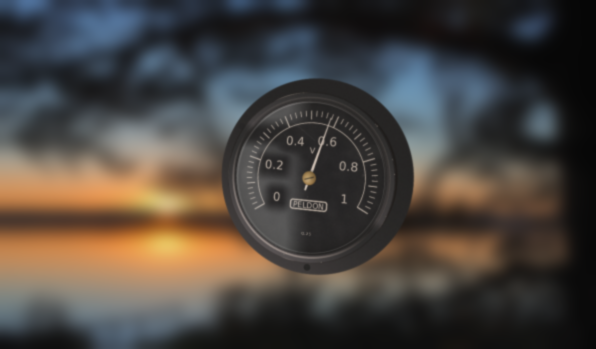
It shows value=0.58 unit=V
